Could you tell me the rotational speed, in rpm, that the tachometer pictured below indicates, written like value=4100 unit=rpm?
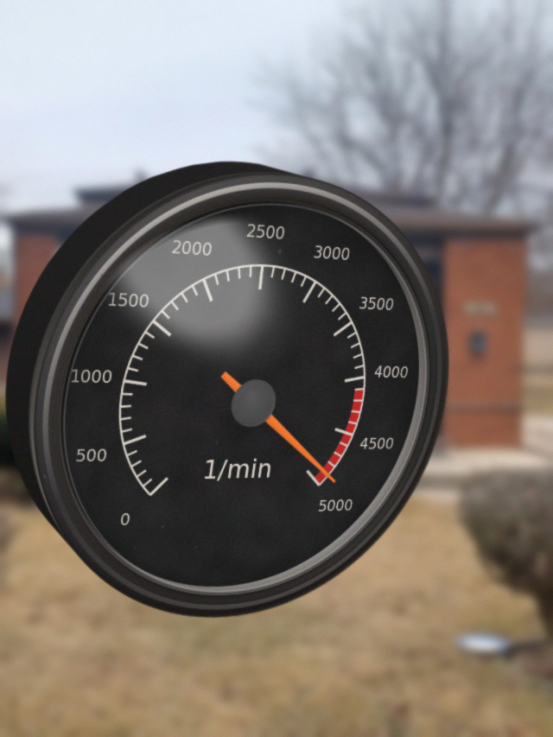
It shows value=4900 unit=rpm
